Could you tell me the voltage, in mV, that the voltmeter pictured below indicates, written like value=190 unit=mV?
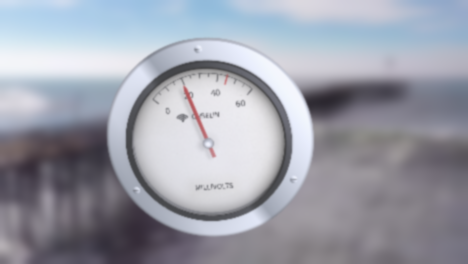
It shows value=20 unit=mV
